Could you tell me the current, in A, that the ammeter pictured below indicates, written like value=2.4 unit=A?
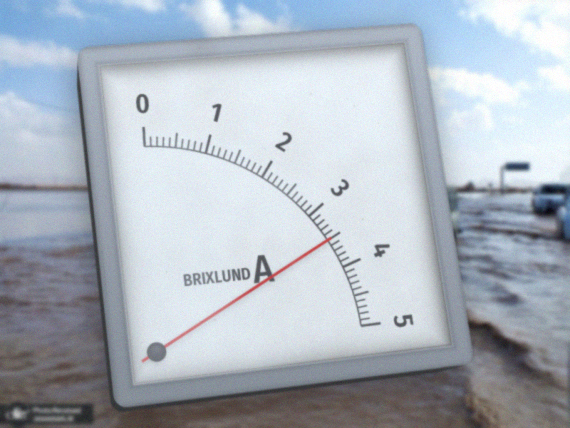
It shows value=3.5 unit=A
